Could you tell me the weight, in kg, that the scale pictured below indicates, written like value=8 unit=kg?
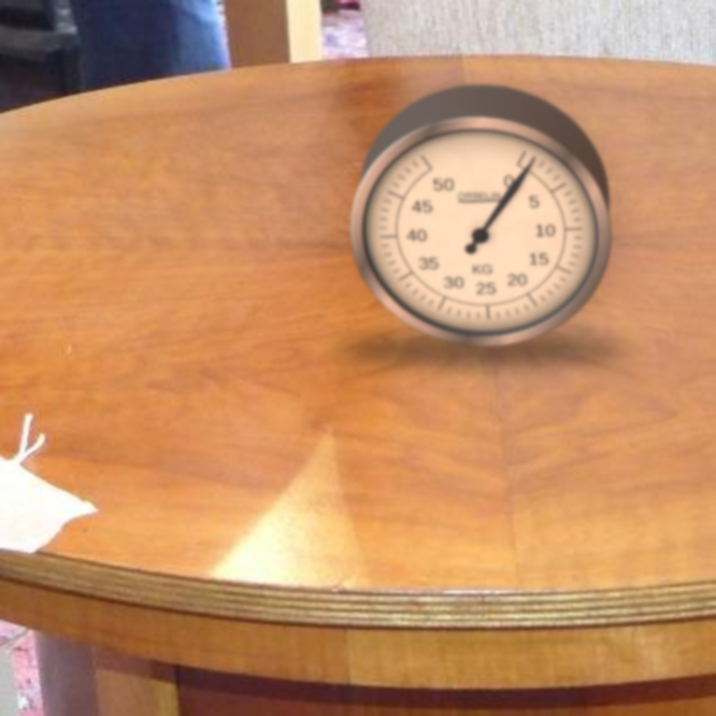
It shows value=1 unit=kg
